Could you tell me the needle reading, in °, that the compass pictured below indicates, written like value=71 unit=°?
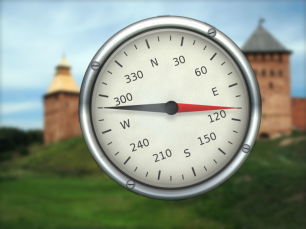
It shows value=110 unit=°
